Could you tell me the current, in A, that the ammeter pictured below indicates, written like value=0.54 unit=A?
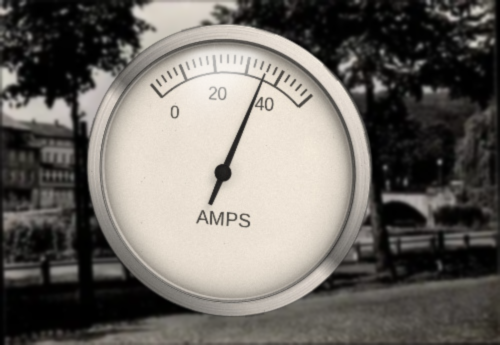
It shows value=36 unit=A
